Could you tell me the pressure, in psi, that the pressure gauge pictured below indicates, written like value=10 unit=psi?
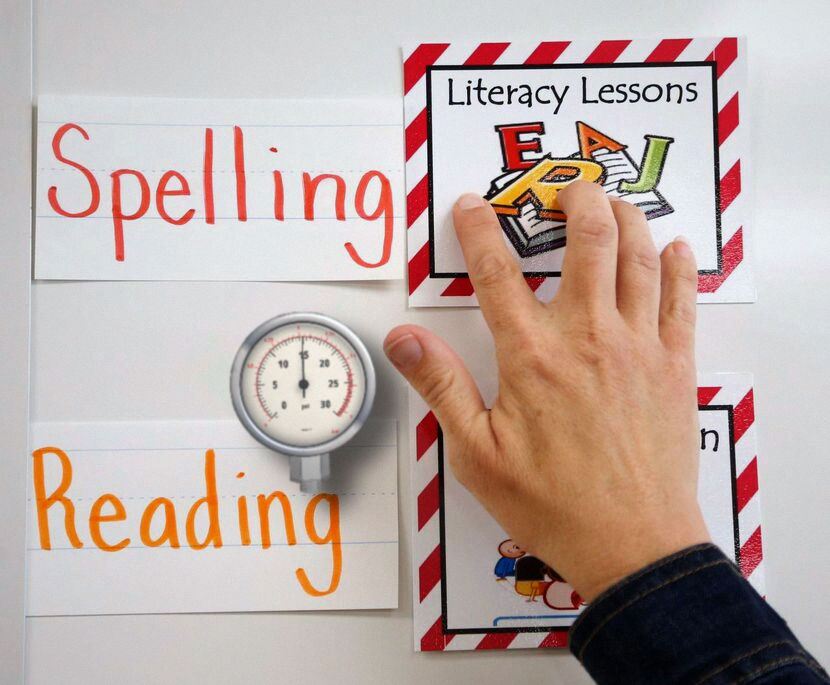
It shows value=15 unit=psi
